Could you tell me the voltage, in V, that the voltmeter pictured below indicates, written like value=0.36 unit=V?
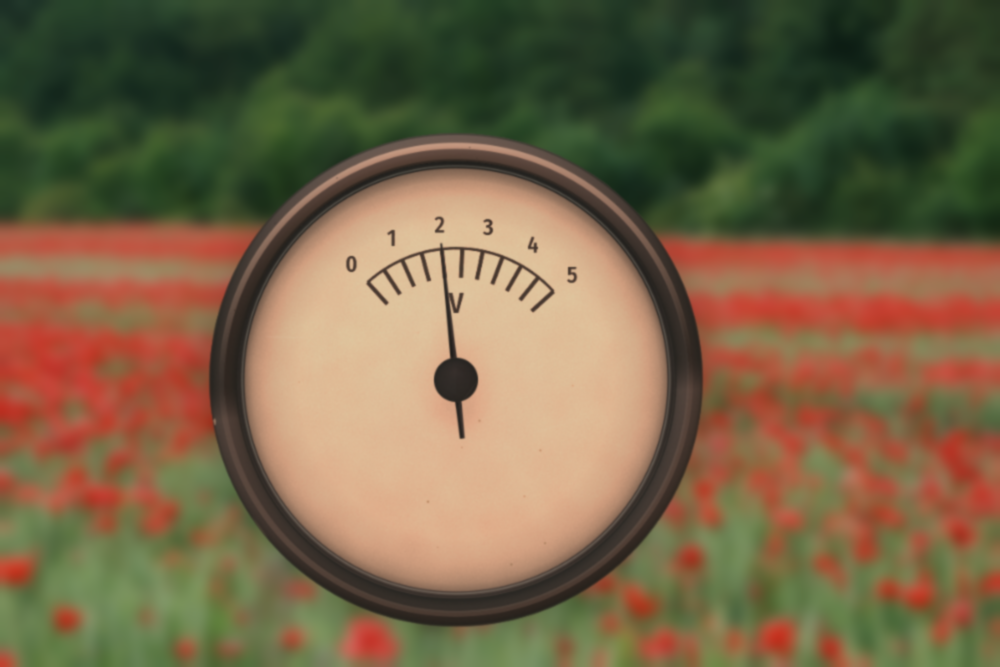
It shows value=2 unit=V
